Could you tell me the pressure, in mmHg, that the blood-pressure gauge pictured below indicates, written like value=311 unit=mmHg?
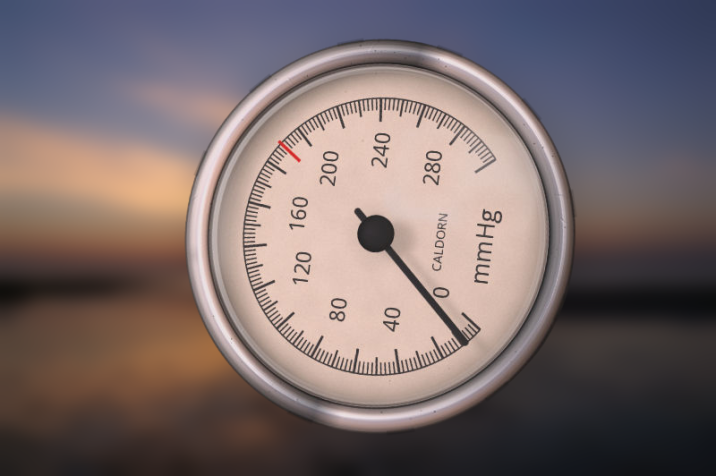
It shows value=8 unit=mmHg
